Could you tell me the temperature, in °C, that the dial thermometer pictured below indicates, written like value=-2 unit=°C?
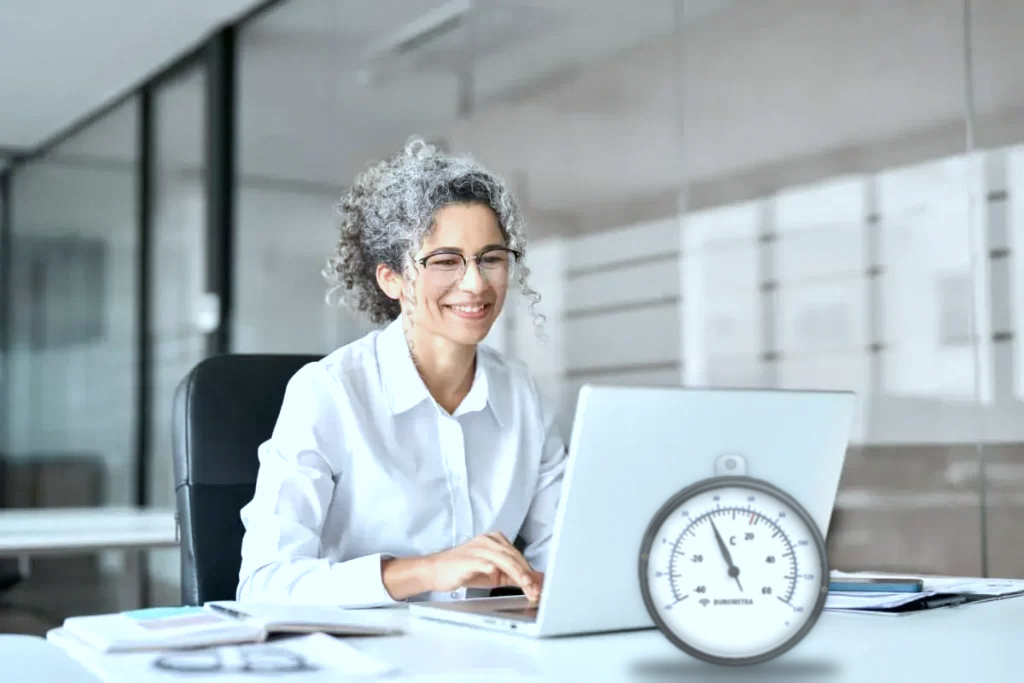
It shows value=0 unit=°C
